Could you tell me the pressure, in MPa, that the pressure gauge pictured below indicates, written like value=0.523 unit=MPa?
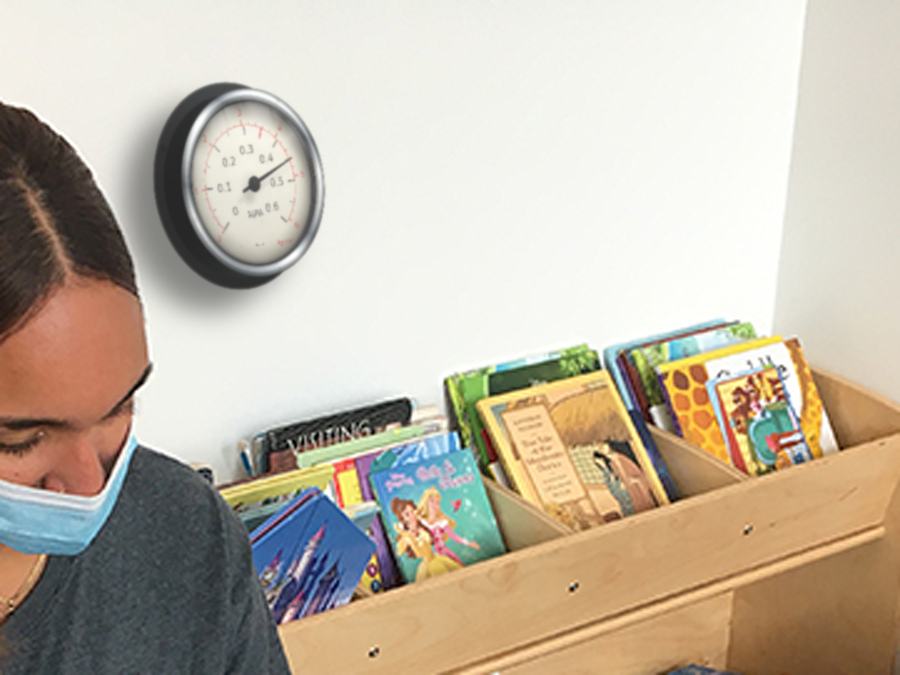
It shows value=0.45 unit=MPa
